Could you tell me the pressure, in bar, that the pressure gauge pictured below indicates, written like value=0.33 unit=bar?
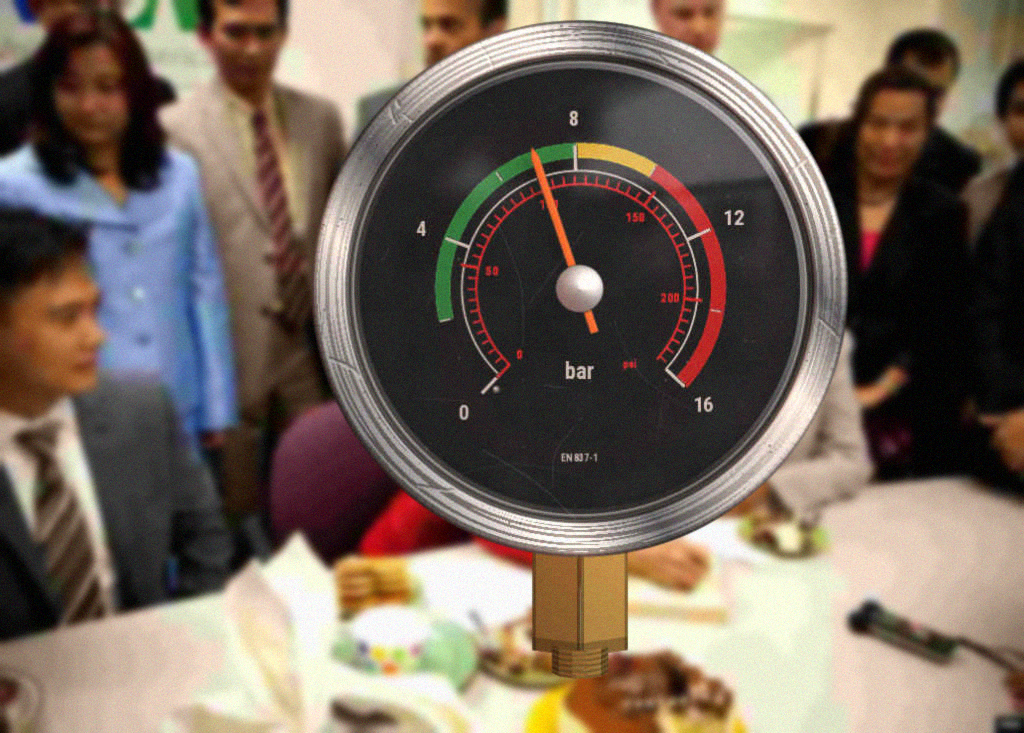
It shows value=7 unit=bar
